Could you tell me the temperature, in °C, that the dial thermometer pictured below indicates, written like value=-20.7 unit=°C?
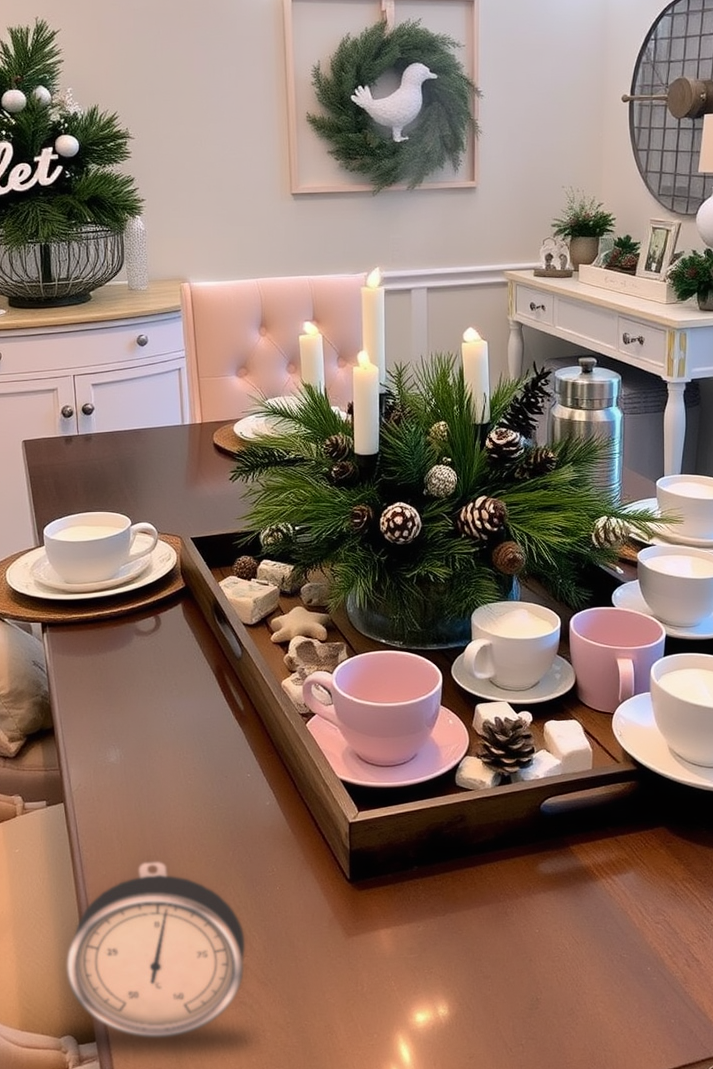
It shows value=2.5 unit=°C
